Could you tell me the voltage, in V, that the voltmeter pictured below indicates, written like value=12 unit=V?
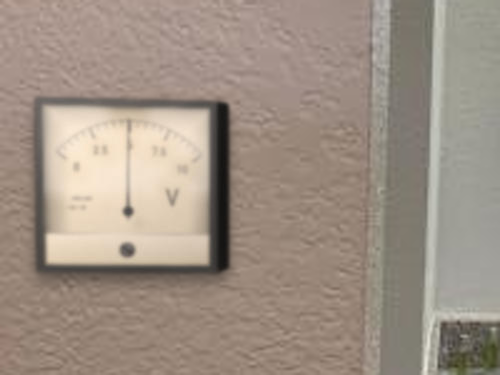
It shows value=5 unit=V
